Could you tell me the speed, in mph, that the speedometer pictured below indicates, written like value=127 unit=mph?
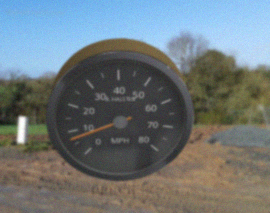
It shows value=7.5 unit=mph
